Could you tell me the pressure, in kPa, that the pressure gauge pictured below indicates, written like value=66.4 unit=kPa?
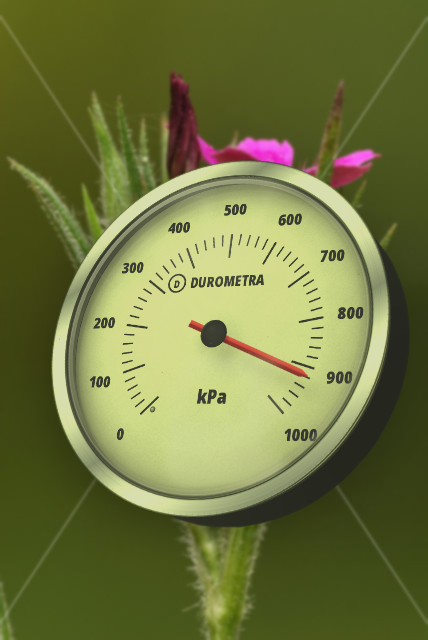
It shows value=920 unit=kPa
